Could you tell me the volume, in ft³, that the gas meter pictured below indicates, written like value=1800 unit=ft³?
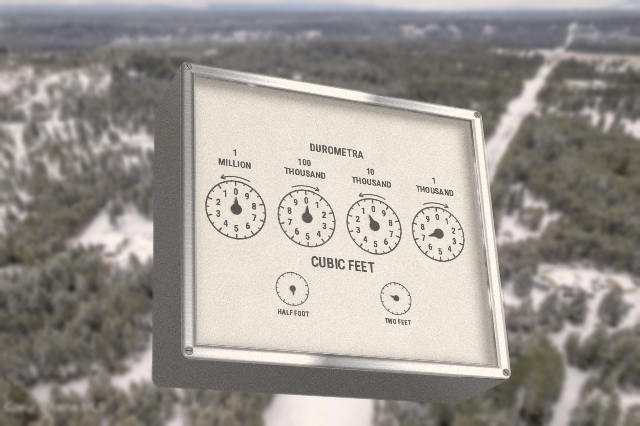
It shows value=700 unit=ft³
